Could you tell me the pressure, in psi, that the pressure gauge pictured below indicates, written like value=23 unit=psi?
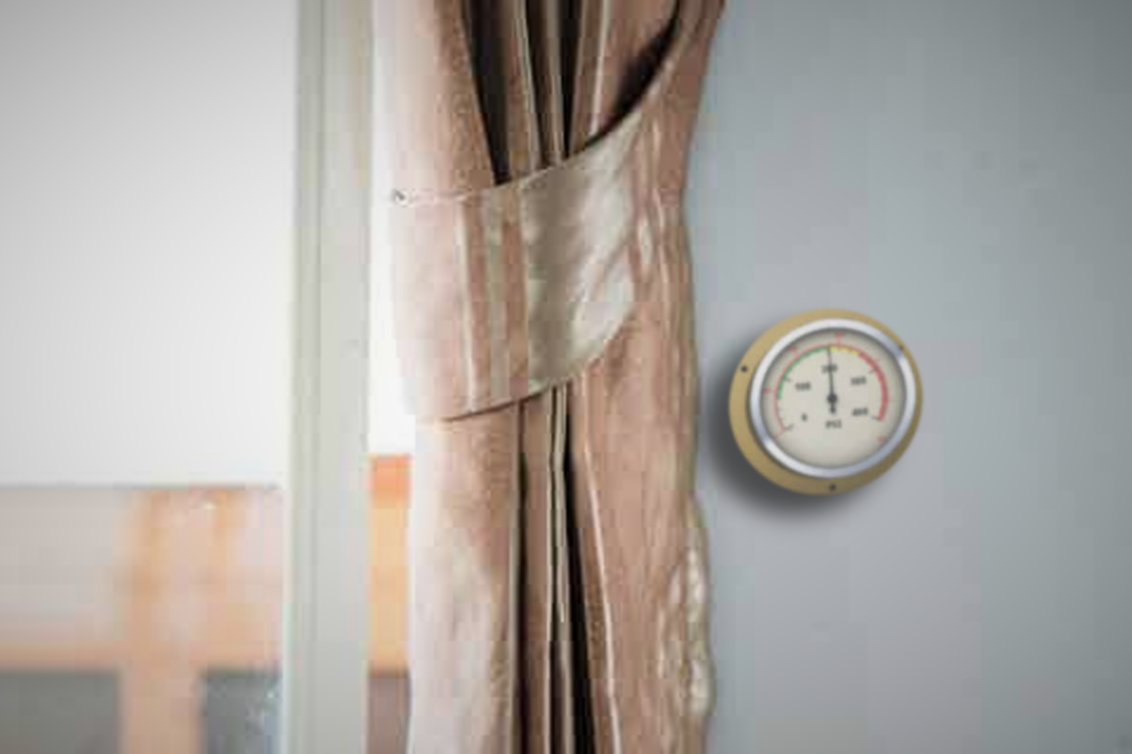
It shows value=200 unit=psi
